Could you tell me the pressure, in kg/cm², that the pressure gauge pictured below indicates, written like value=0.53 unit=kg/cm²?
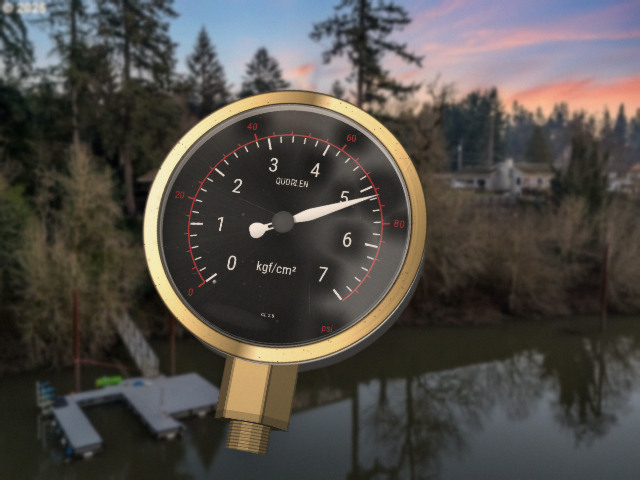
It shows value=5.2 unit=kg/cm²
